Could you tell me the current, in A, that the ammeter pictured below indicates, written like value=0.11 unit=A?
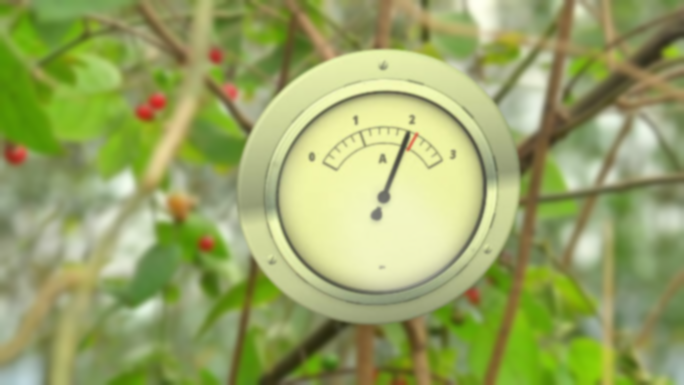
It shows value=2 unit=A
